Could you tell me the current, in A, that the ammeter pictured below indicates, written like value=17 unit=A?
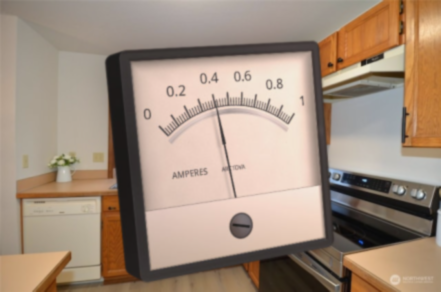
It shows value=0.4 unit=A
